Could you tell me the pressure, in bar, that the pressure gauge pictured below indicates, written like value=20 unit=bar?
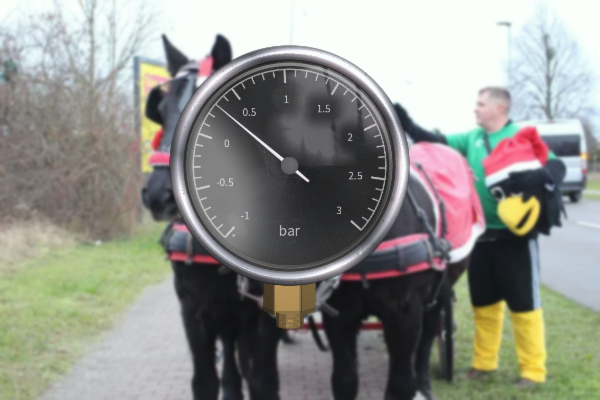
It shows value=0.3 unit=bar
